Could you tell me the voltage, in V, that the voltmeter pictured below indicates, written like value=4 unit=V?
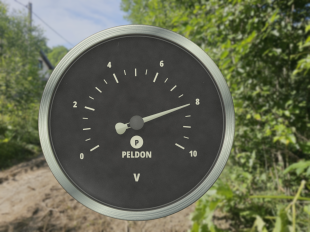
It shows value=8 unit=V
